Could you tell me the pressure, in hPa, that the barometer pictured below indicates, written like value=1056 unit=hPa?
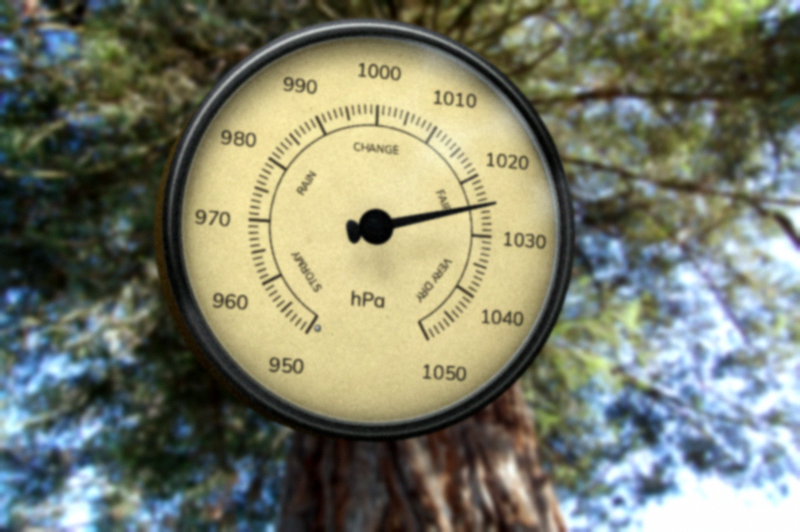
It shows value=1025 unit=hPa
